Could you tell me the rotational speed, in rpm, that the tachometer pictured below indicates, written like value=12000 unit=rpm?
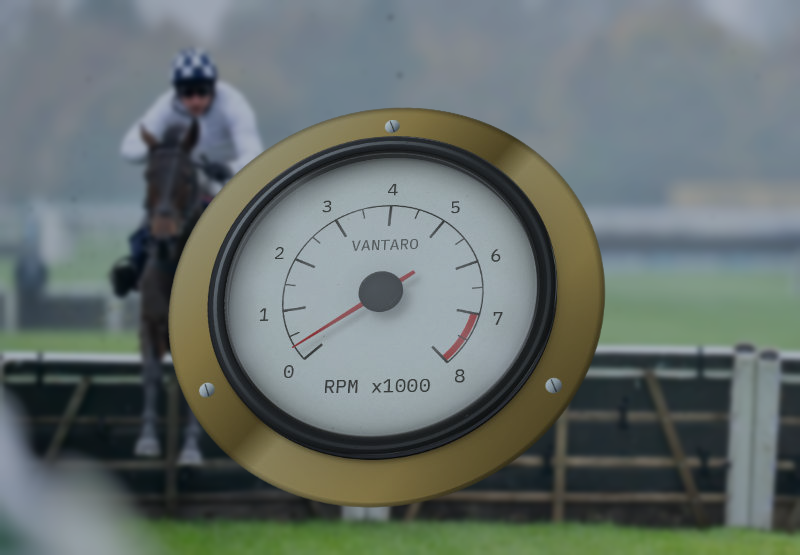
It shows value=250 unit=rpm
